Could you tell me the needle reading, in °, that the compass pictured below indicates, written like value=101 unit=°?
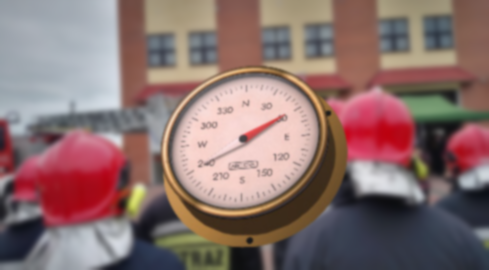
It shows value=60 unit=°
